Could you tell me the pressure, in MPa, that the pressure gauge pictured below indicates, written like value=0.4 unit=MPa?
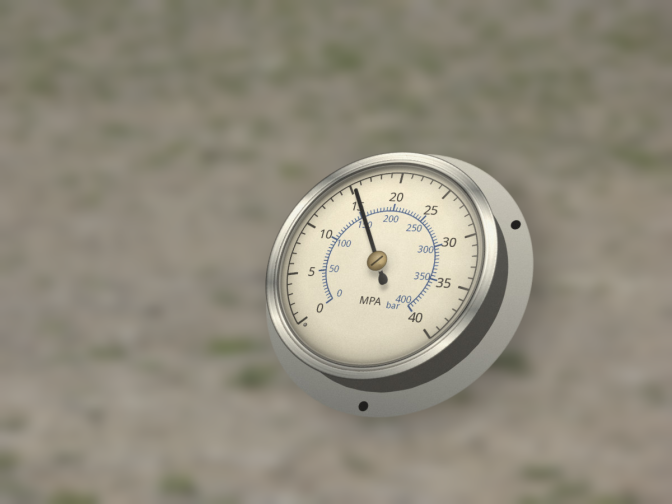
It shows value=15.5 unit=MPa
